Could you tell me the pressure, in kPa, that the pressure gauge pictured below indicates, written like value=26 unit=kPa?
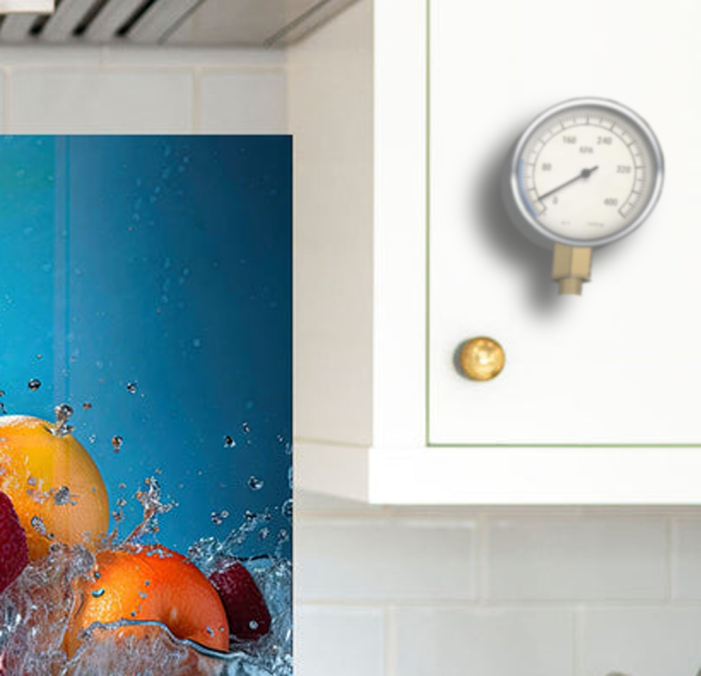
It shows value=20 unit=kPa
